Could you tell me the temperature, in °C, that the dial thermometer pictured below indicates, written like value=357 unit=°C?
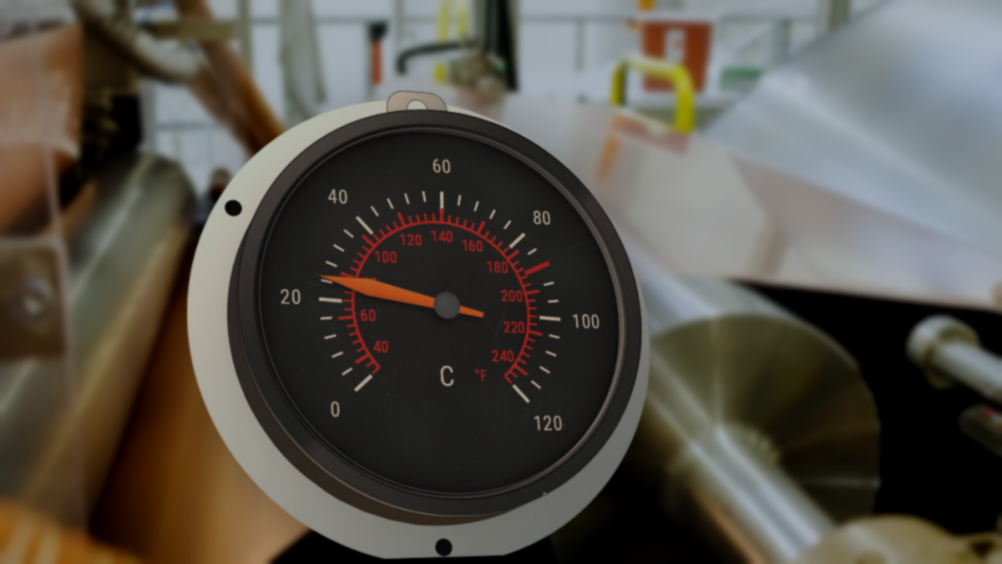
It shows value=24 unit=°C
